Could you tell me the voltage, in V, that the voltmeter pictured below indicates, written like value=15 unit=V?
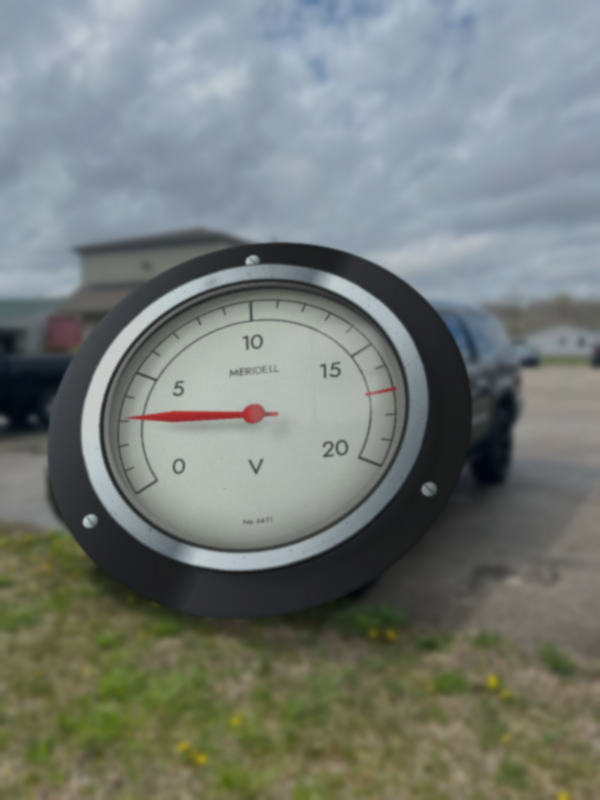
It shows value=3 unit=V
